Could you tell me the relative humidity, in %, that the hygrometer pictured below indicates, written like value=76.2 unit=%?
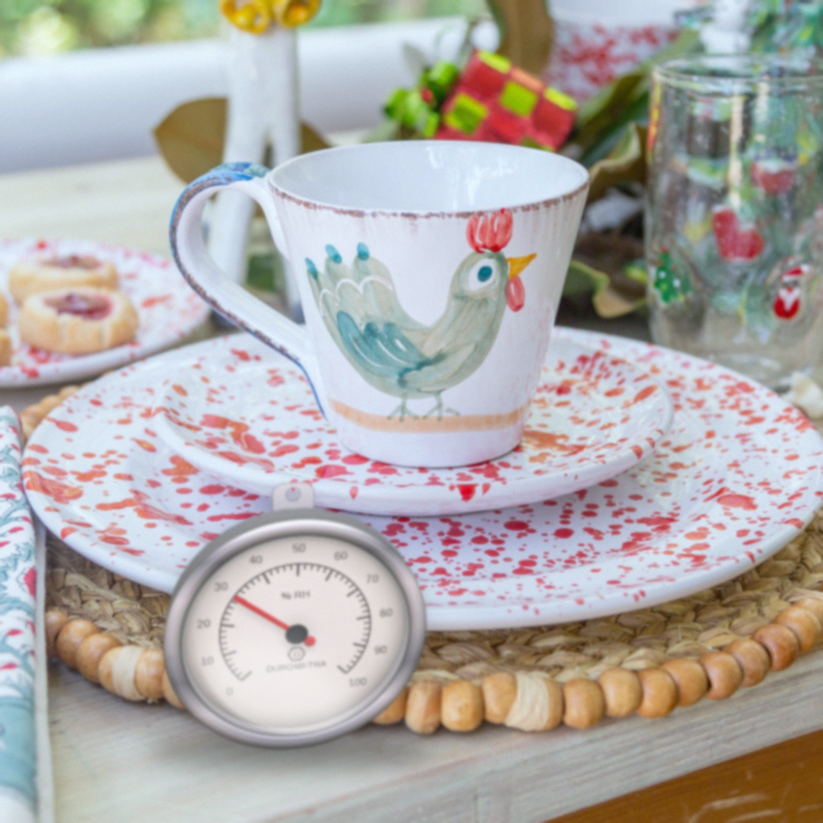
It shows value=30 unit=%
